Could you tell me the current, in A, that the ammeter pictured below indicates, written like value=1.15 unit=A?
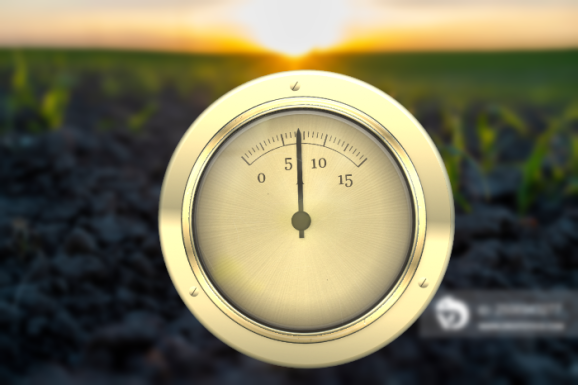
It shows value=7 unit=A
